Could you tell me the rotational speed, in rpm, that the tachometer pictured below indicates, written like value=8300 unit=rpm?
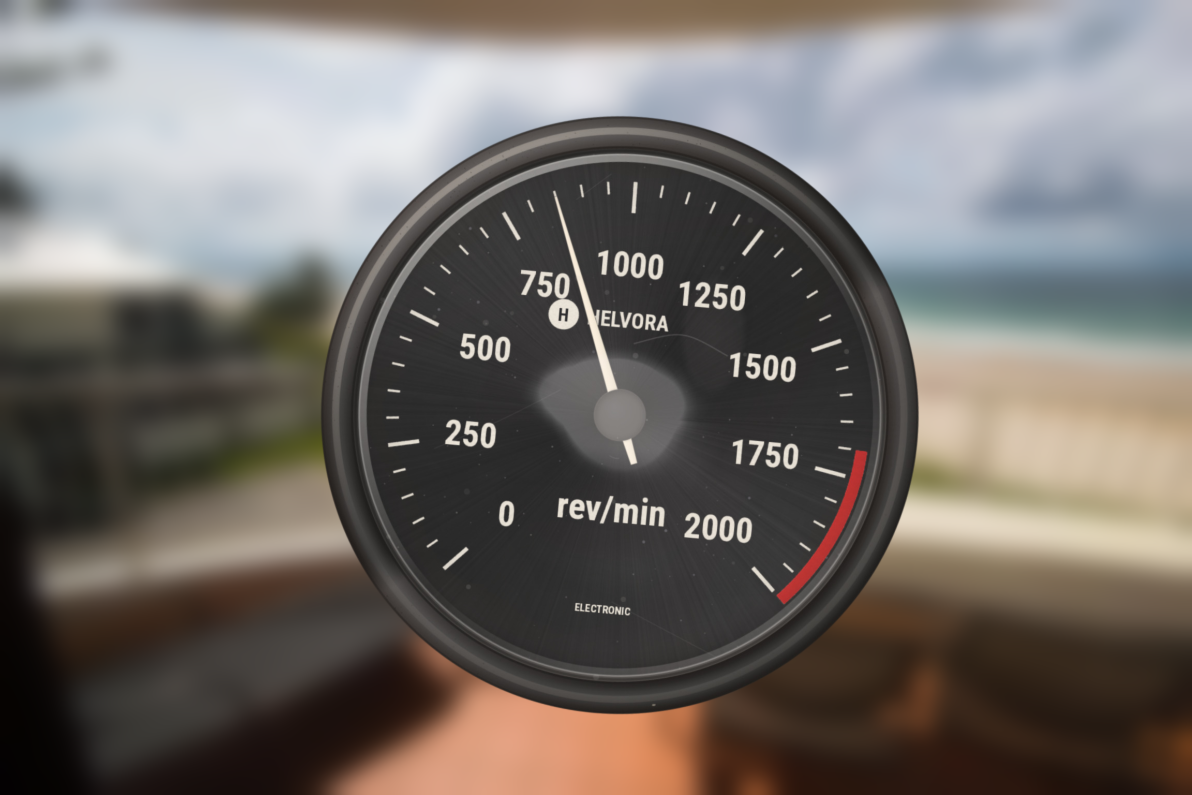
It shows value=850 unit=rpm
